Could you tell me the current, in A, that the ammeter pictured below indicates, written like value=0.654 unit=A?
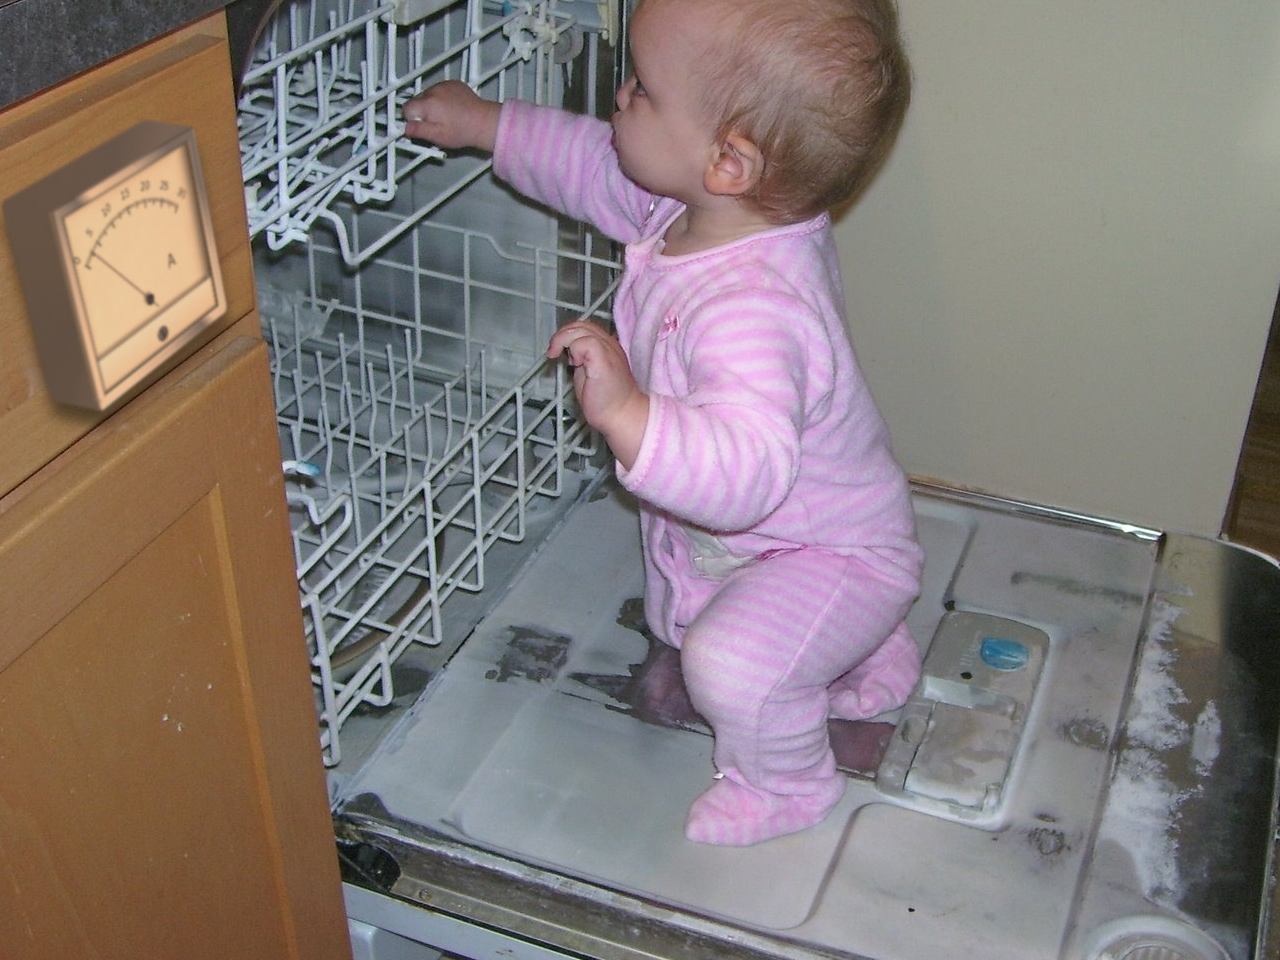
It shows value=2.5 unit=A
